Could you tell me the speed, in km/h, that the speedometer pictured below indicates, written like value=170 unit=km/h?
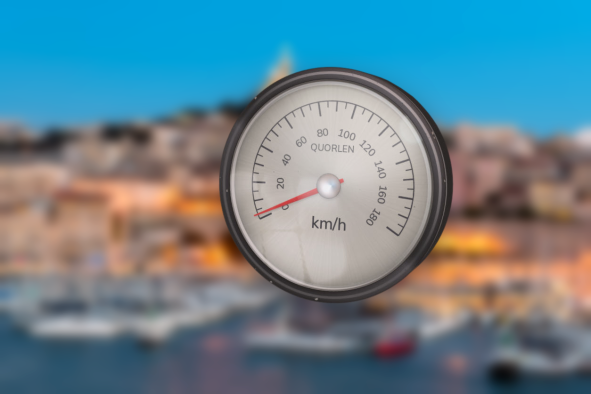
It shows value=2.5 unit=km/h
